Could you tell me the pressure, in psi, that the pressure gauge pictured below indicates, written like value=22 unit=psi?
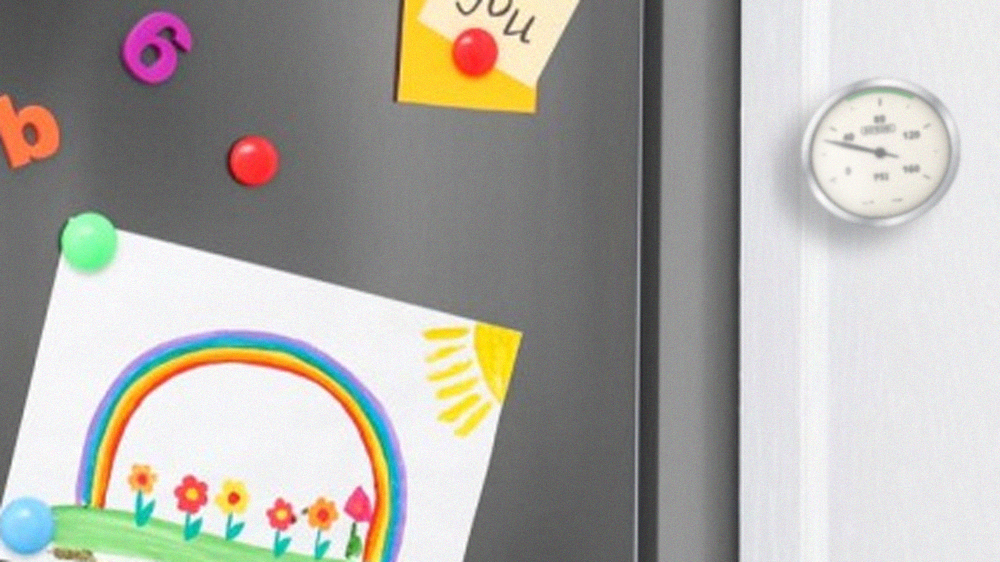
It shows value=30 unit=psi
